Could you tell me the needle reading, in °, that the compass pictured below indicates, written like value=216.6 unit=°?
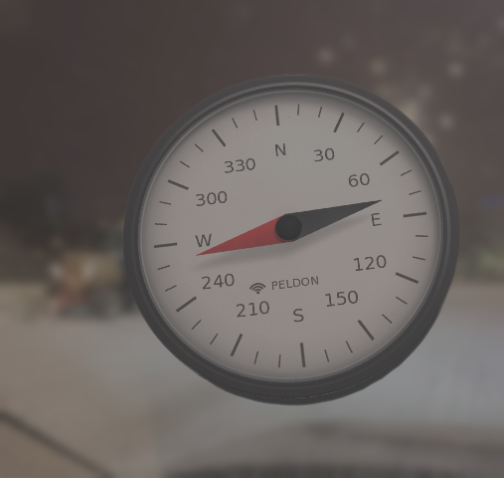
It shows value=260 unit=°
